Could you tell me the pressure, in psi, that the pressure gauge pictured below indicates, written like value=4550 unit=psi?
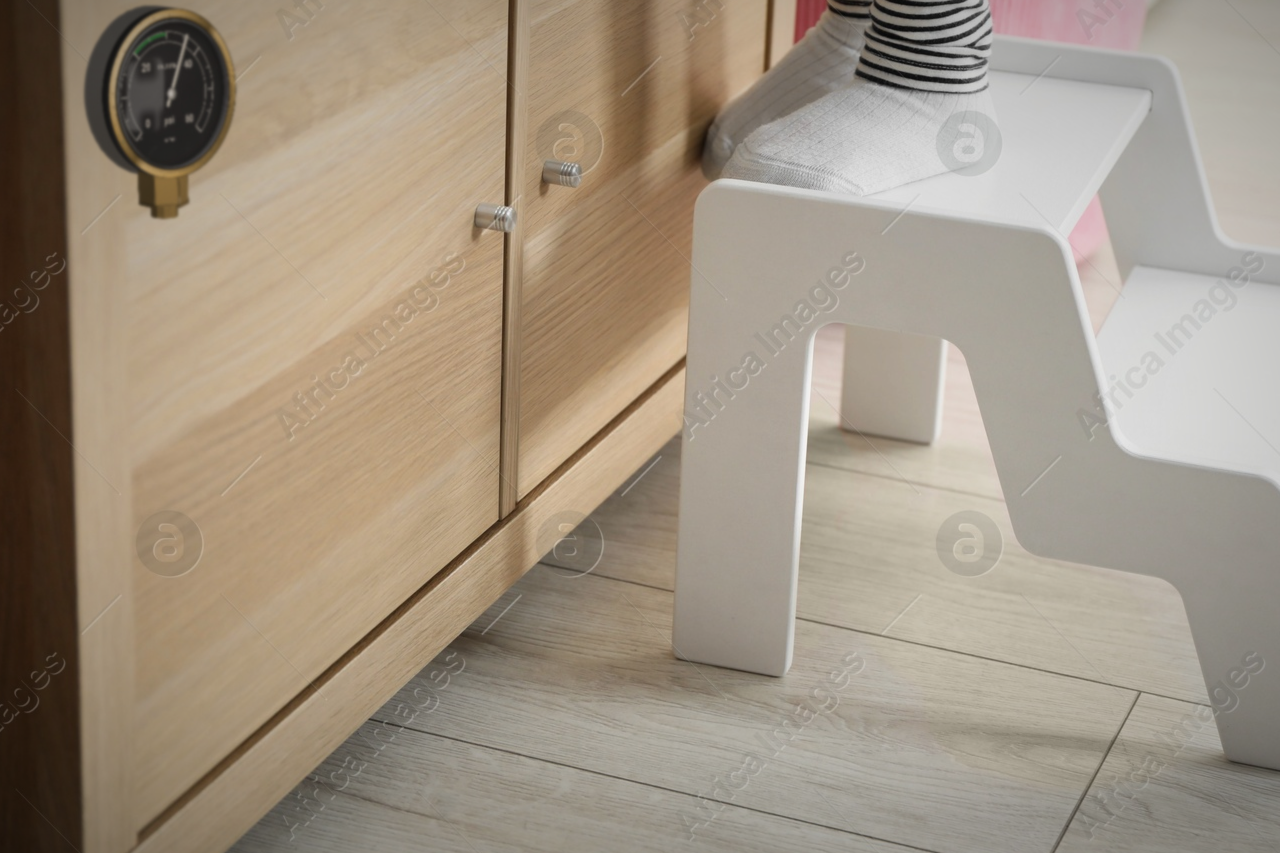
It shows value=35 unit=psi
